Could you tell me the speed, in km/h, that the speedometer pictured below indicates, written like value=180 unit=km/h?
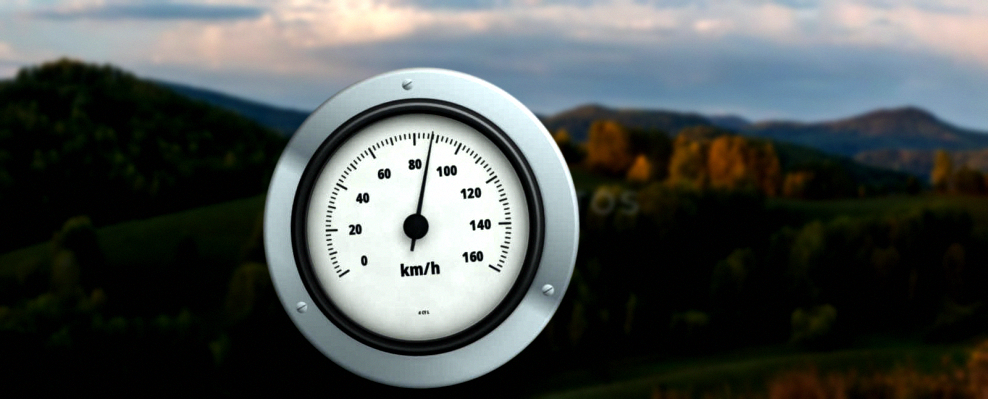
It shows value=88 unit=km/h
